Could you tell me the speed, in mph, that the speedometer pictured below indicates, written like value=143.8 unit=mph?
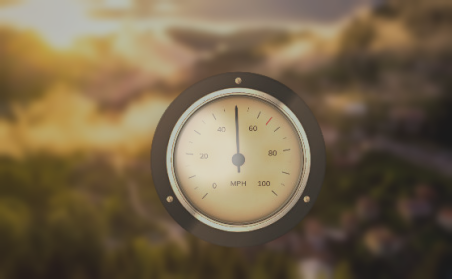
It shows value=50 unit=mph
